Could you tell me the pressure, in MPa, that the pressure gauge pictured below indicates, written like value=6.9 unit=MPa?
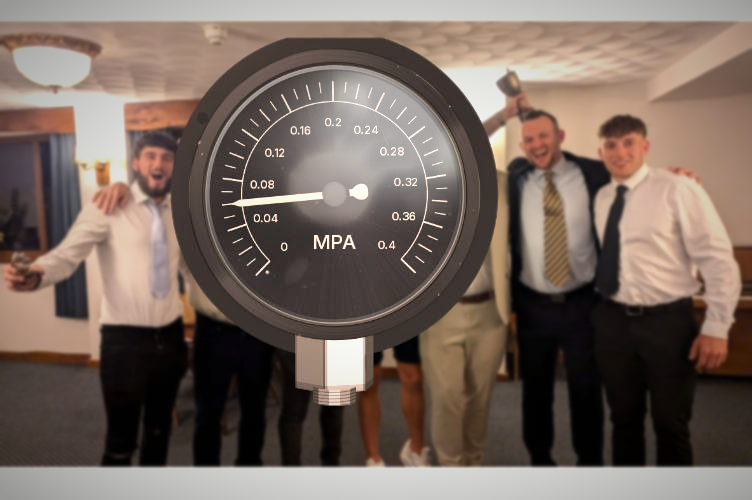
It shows value=0.06 unit=MPa
